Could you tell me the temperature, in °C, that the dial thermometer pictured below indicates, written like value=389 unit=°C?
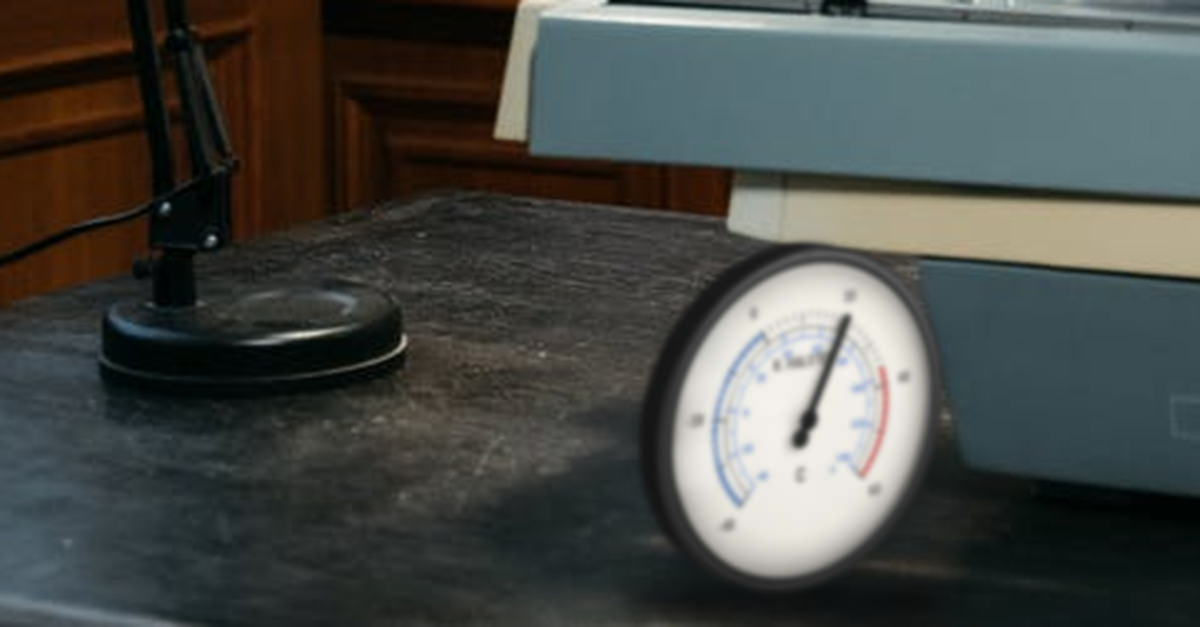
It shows value=20 unit=°C
